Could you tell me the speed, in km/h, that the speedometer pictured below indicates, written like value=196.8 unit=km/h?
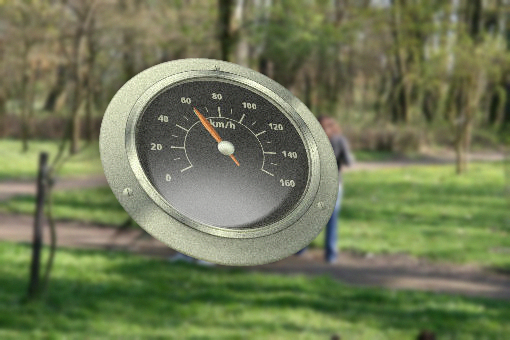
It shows value=60 unit=km/h
